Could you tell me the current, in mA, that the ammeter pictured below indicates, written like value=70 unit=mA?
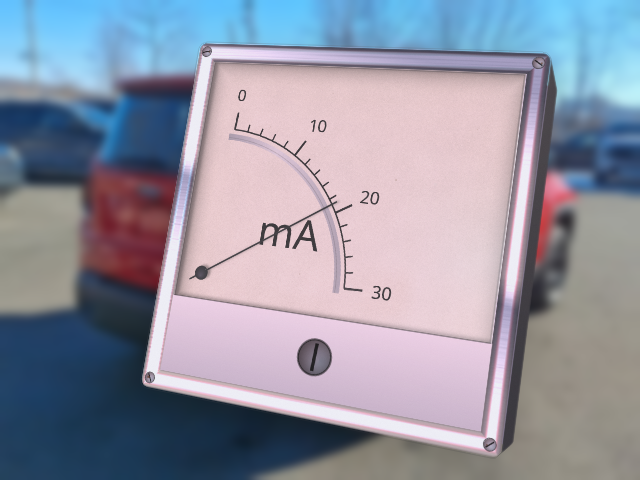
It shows value=19 unit=mA
